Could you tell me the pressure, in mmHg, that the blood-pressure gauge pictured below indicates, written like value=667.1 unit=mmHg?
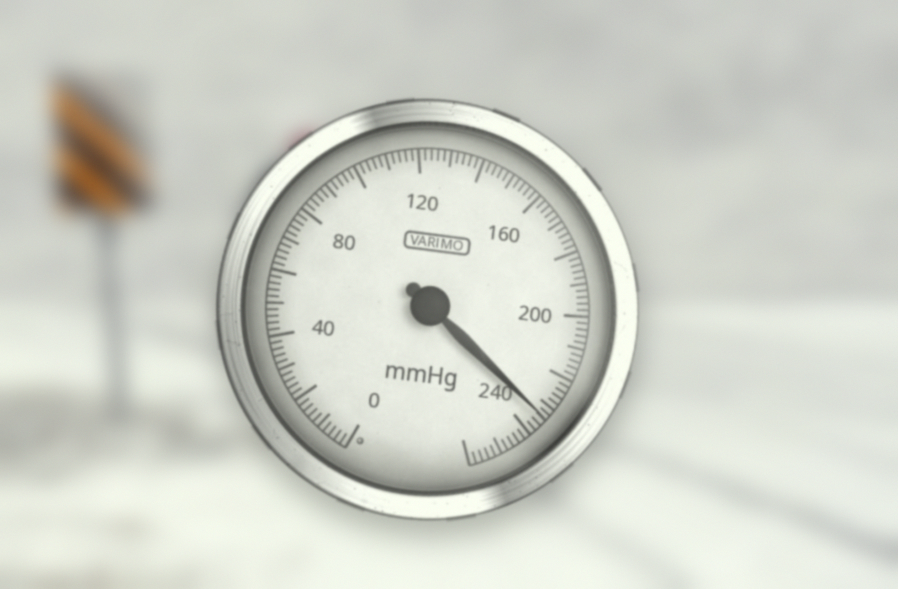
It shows value=234 unit=mmHg
